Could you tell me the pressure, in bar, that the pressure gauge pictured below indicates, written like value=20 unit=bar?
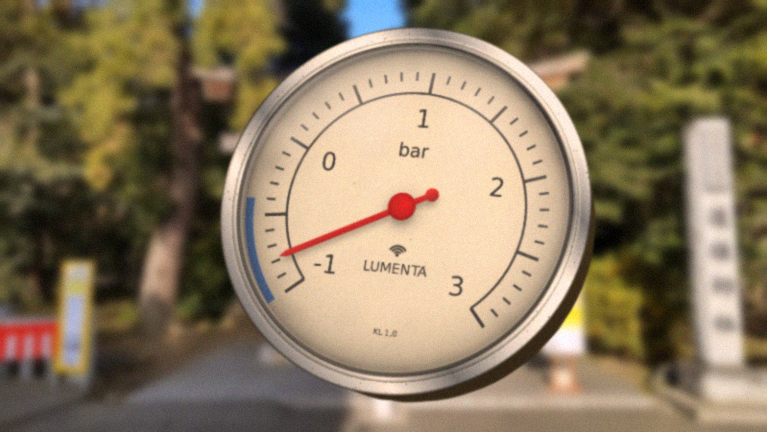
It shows value=-0.8 unit=bar
